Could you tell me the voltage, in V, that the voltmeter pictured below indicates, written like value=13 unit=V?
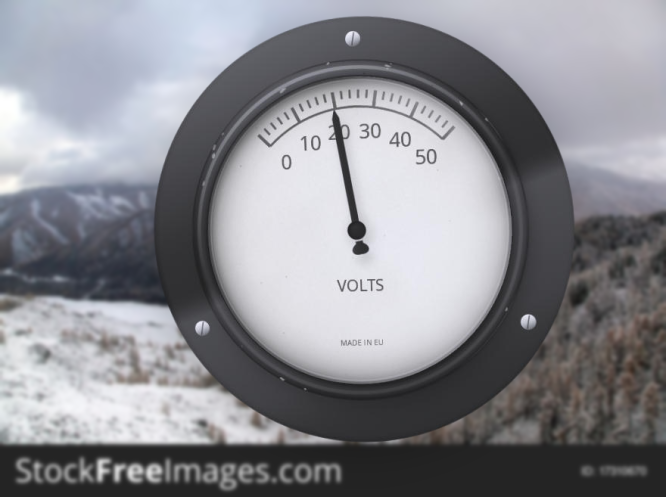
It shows value=20 unit=V
